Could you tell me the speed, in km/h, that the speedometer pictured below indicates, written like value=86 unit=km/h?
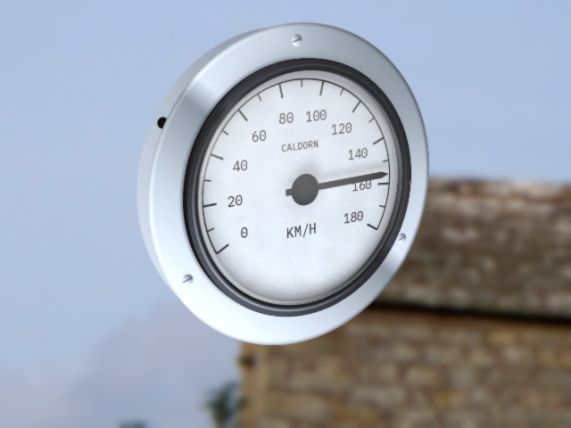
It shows value=155 unit=km/h
